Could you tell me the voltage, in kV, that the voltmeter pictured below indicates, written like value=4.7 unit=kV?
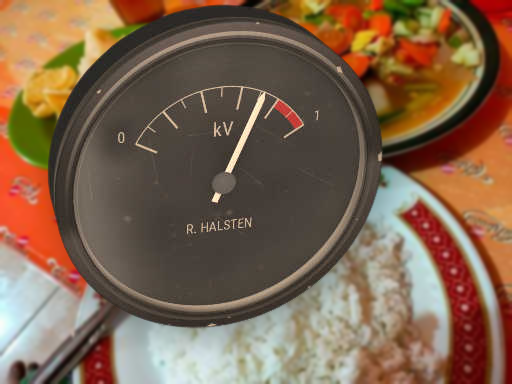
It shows value=0.7 unit=kV
